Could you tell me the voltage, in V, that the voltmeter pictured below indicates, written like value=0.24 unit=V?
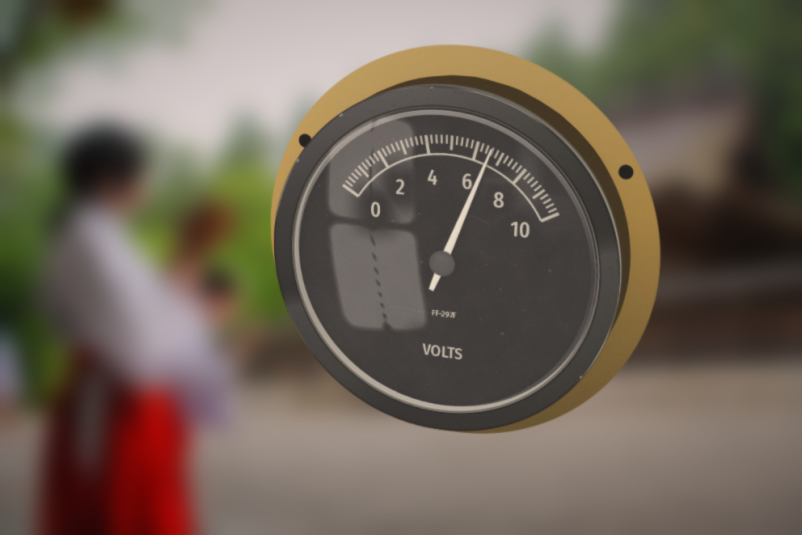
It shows value=6.6 unit=V
